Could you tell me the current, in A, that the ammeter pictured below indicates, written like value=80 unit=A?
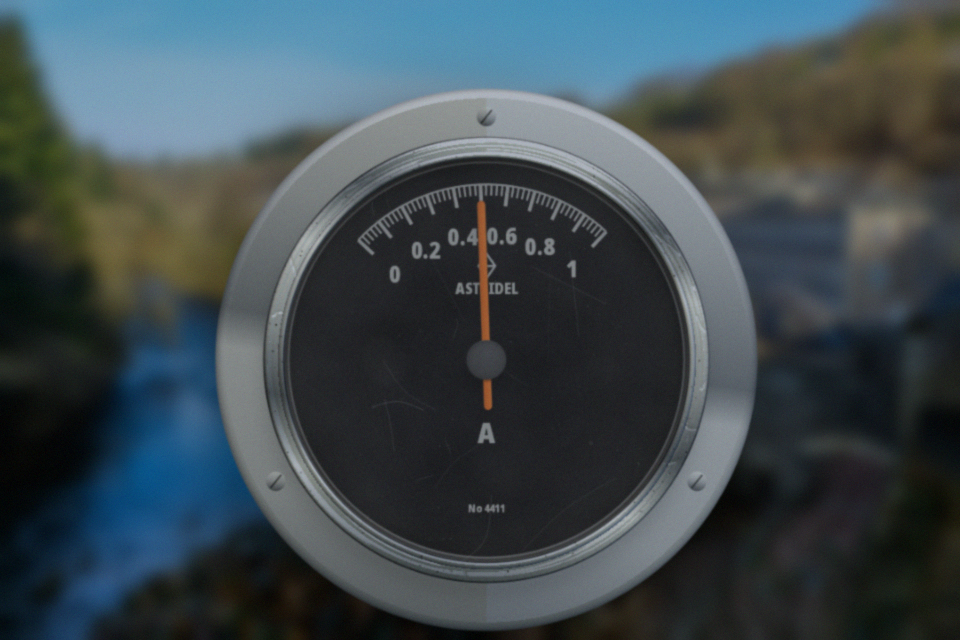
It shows value=0.5 unit=A
